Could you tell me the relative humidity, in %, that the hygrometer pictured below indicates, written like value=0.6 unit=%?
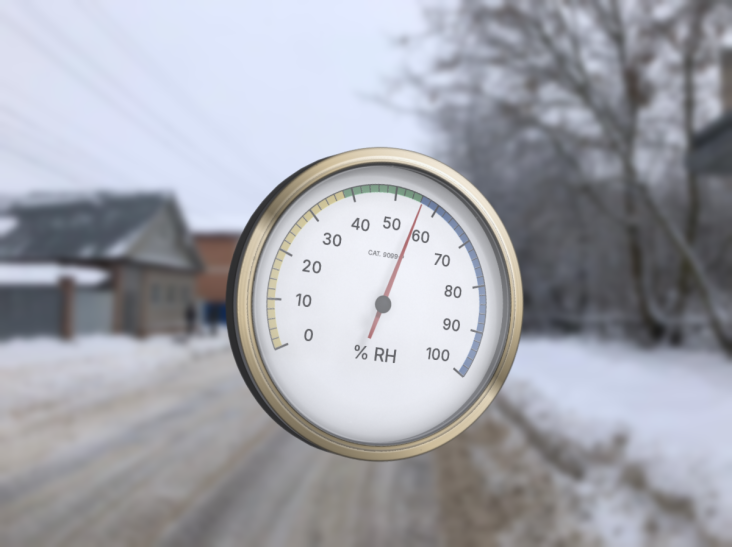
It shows value=56 unit=%
